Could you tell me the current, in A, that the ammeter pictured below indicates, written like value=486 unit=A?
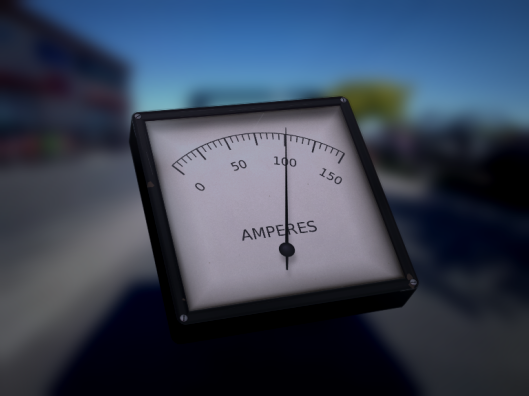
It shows value=100 unit=A
